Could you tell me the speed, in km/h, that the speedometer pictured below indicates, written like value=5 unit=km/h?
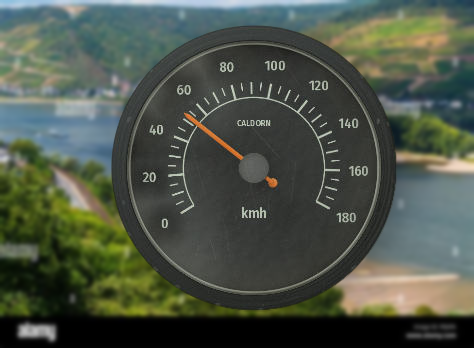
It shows value=52.5 unit=km/h
